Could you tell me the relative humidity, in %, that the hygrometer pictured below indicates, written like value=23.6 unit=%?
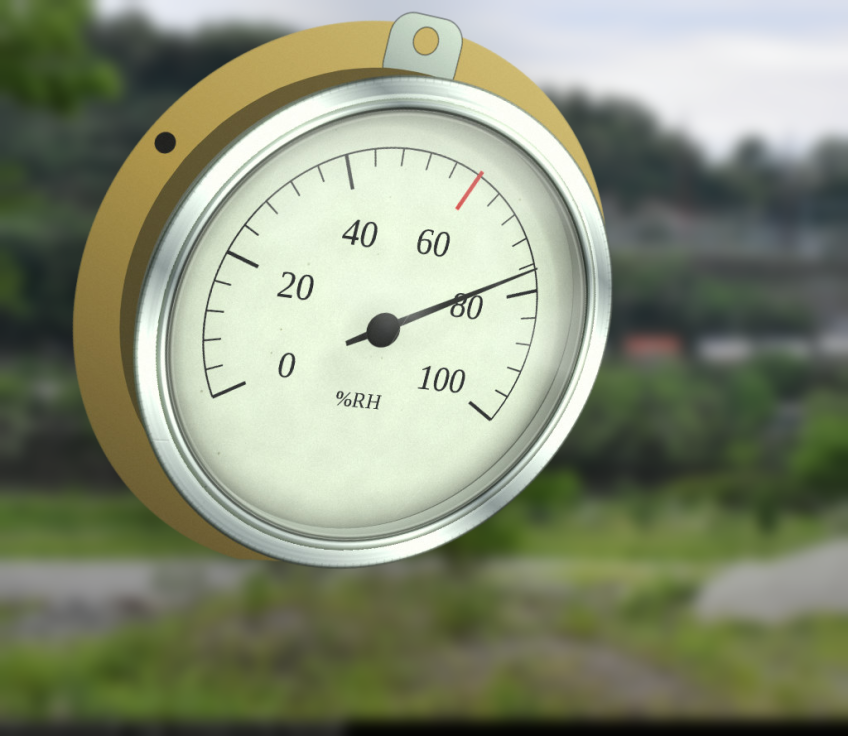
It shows value=76 unit=%
